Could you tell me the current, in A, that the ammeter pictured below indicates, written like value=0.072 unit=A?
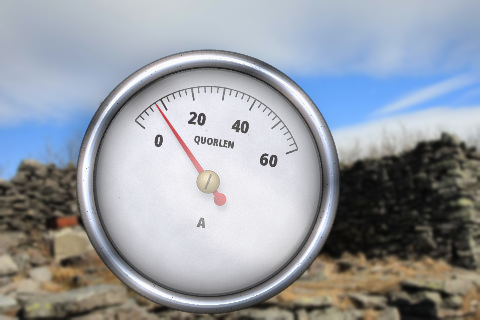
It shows value=8 unit=A
